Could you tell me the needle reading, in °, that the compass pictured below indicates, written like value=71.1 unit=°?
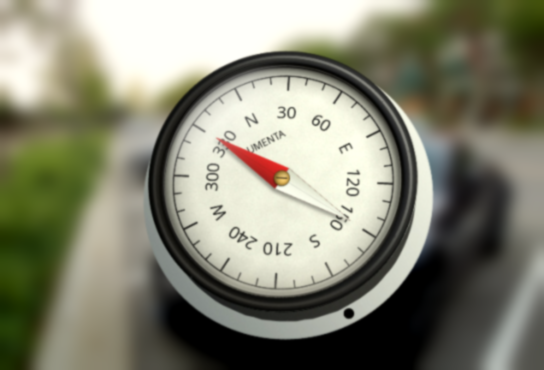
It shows value=330 unit=°
